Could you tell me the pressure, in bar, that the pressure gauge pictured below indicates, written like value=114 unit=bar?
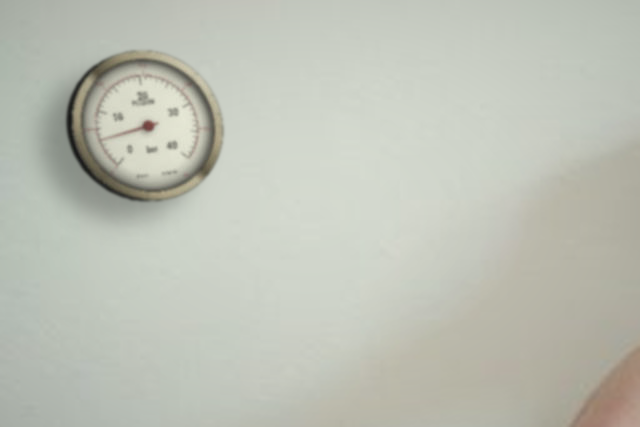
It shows value=5 unit=bar
